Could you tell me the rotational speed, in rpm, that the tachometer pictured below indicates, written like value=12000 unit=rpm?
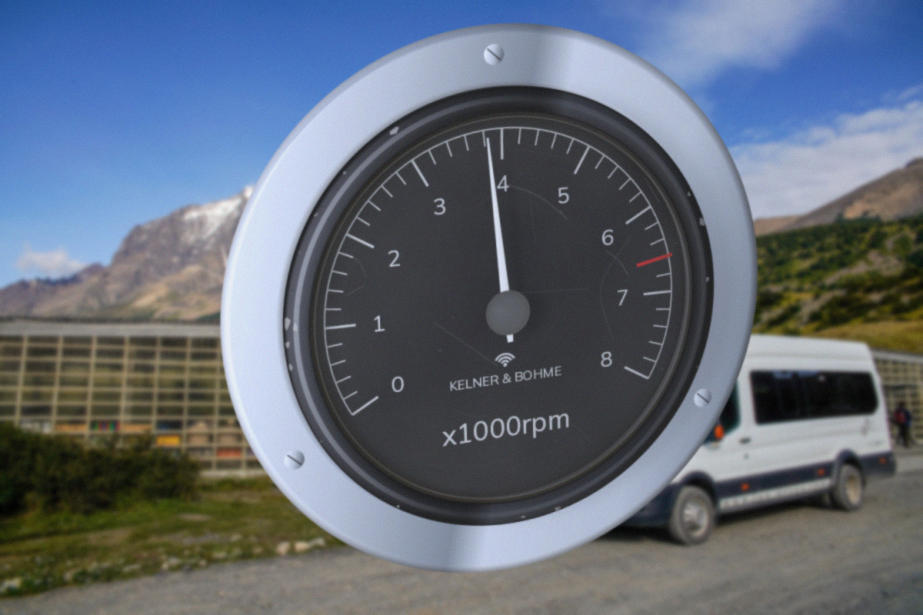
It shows value=3800 unit=rpm
